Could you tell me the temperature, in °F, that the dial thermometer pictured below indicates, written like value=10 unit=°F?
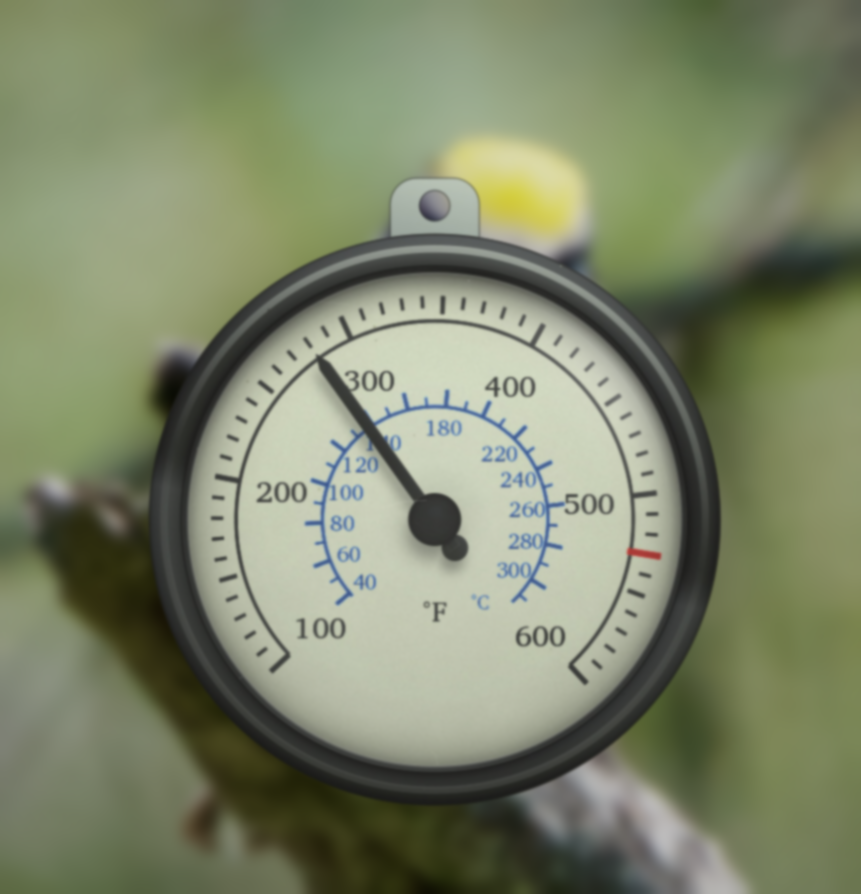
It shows value=280 unit=°F
